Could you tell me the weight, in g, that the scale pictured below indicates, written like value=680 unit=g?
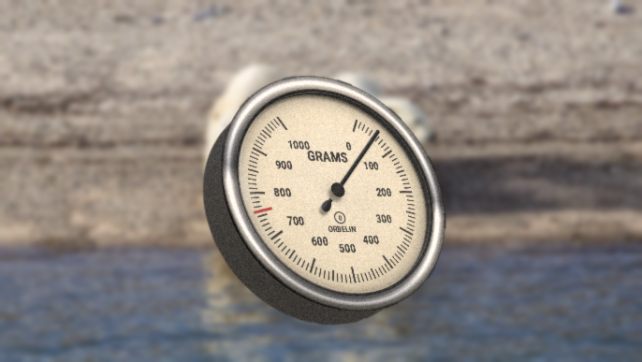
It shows value=50 unit=g
